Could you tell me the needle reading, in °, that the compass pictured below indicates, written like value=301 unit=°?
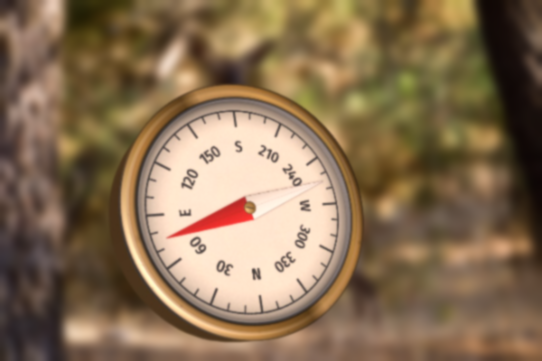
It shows value=75 unit=°
